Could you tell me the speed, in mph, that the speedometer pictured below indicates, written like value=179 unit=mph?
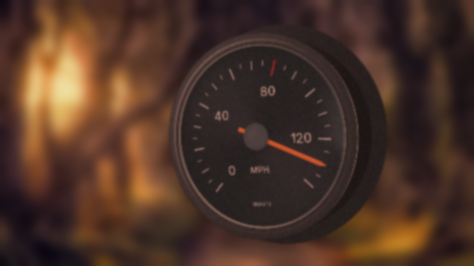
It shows value=130 unit=mph
